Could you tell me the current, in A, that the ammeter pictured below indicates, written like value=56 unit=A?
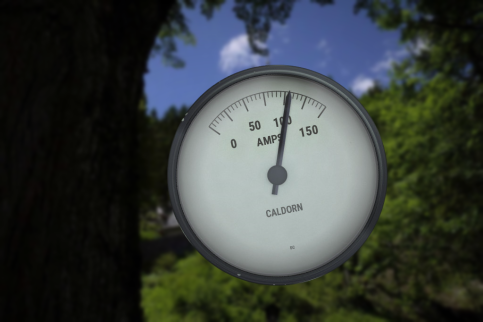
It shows value=105 unit=A
